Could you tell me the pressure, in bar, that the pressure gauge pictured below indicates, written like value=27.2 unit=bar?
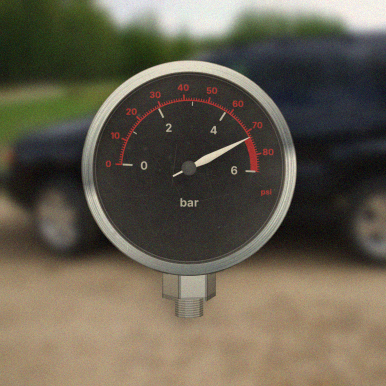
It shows value=5 unit=bar
